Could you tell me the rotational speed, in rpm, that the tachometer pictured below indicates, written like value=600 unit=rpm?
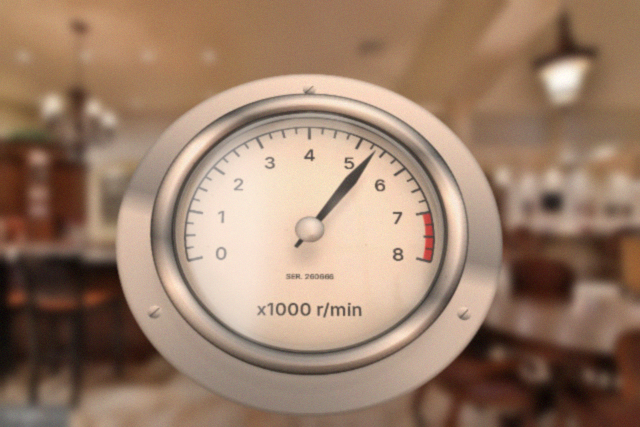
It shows value=5375 unit=rpm
